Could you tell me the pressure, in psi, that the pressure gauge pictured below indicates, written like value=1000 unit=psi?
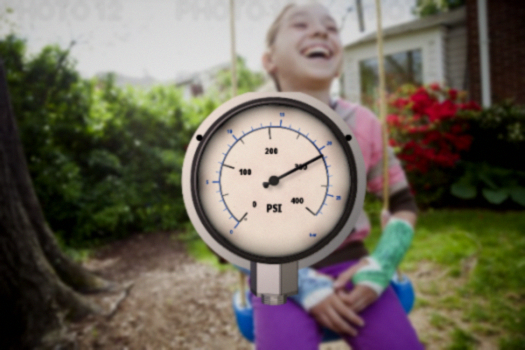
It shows value=300 unit=psi
